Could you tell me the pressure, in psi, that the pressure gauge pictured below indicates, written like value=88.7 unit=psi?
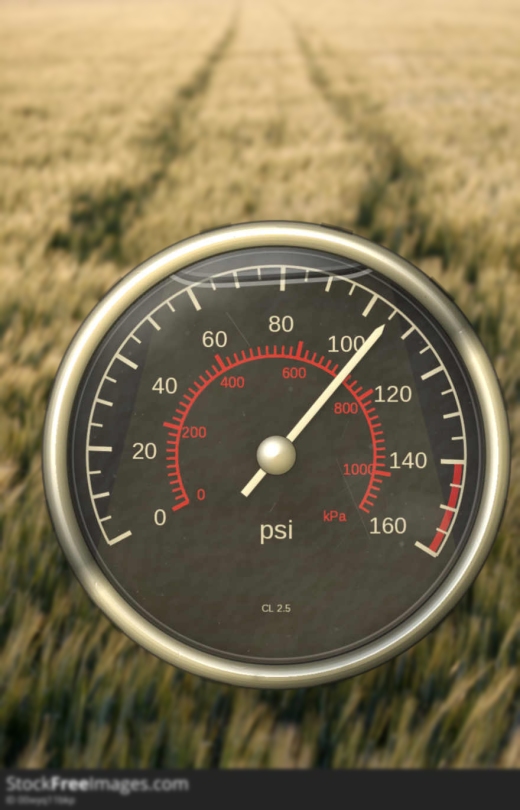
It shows value=105 unit=psi
